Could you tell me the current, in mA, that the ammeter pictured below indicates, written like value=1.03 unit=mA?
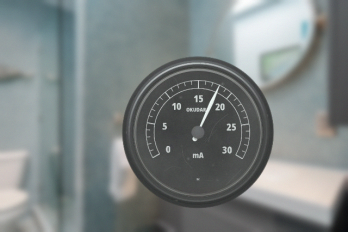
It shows value=18 unit=mA
